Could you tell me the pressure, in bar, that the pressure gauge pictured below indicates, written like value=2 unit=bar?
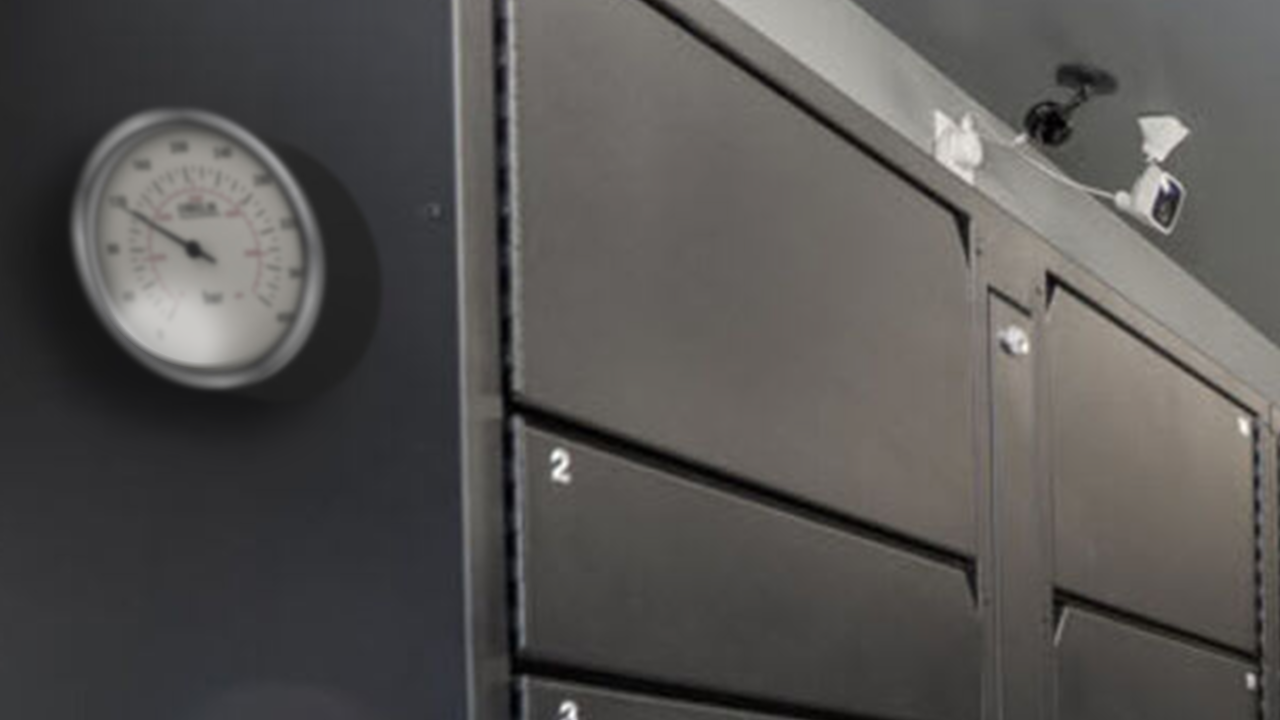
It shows value=120 unit=bar
